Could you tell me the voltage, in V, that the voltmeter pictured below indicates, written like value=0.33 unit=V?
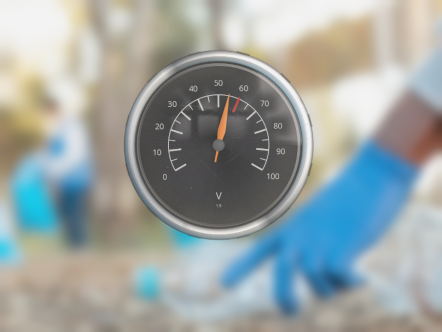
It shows value=55 unit=V
